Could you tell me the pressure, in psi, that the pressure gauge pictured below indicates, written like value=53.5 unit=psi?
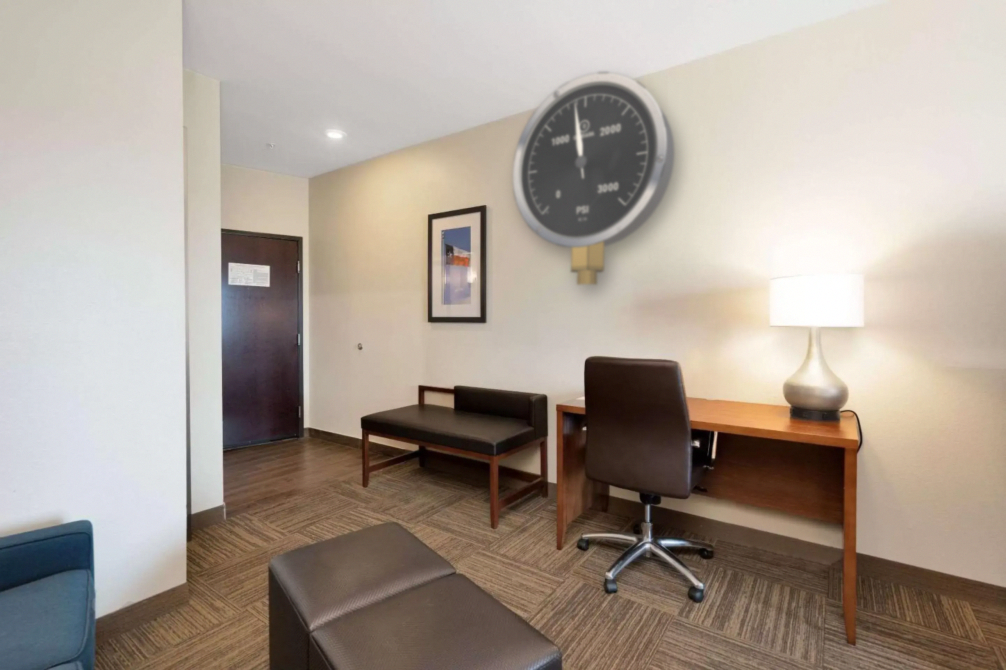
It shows value=1400 unit=psi
